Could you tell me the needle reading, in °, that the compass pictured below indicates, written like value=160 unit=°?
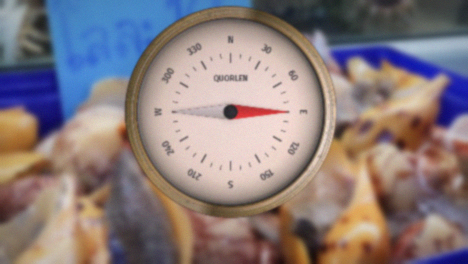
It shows value=90 unit=°
